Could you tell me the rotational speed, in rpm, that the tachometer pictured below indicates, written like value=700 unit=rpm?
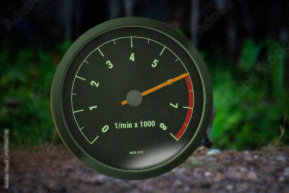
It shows value=6000 unit=rpm
